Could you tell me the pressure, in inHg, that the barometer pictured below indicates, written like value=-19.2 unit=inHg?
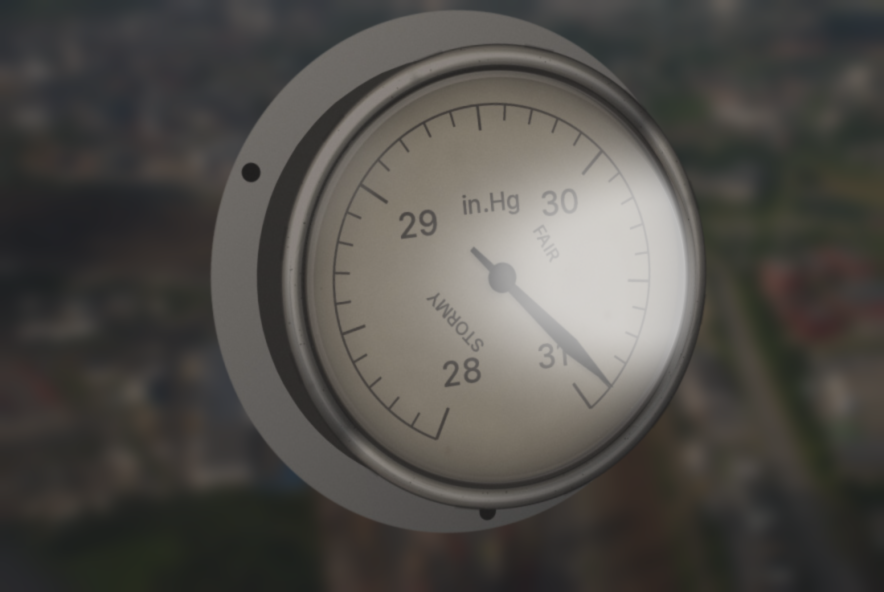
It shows value=30.9 unit=inHg
